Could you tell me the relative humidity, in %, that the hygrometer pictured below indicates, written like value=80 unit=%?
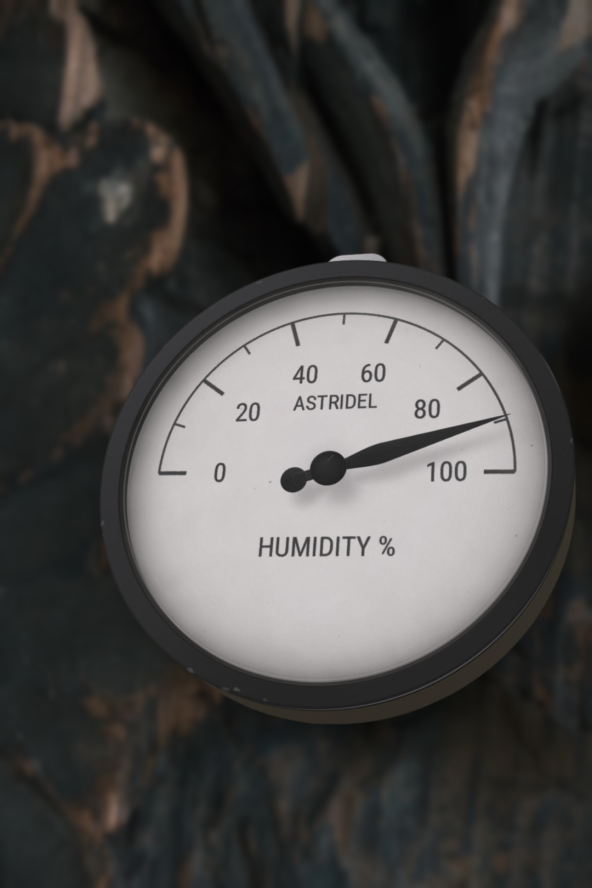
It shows value=90 unit=%
